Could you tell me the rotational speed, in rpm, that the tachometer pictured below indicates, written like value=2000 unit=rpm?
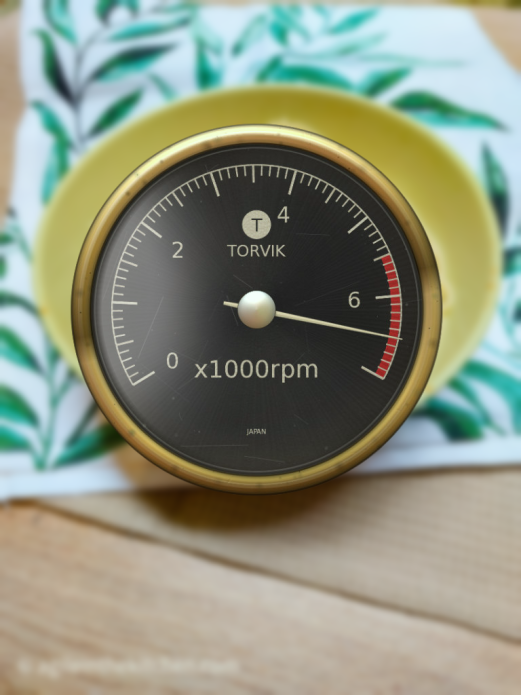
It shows value=6500 unit=rpm
